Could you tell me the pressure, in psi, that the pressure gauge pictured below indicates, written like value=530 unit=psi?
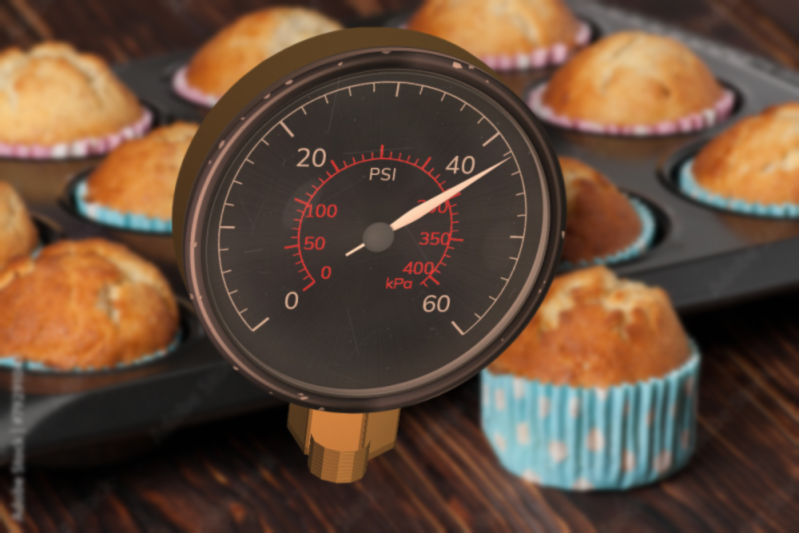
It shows value=42 unit=psi
